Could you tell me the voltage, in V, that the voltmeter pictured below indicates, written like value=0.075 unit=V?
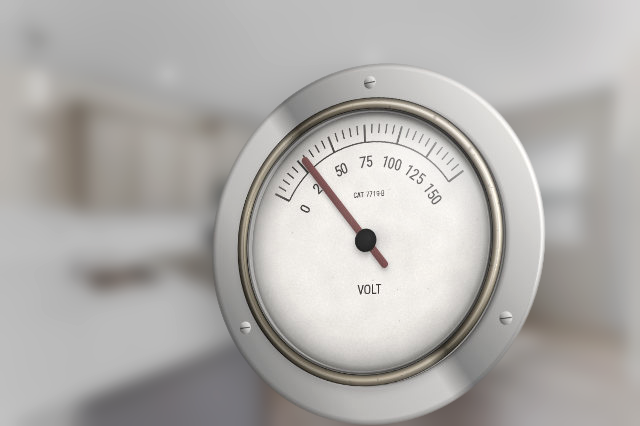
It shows value=30 unit=V
